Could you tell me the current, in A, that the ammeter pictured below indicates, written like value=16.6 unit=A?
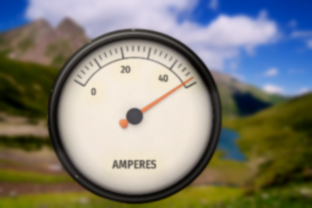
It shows value=48 unit=A
